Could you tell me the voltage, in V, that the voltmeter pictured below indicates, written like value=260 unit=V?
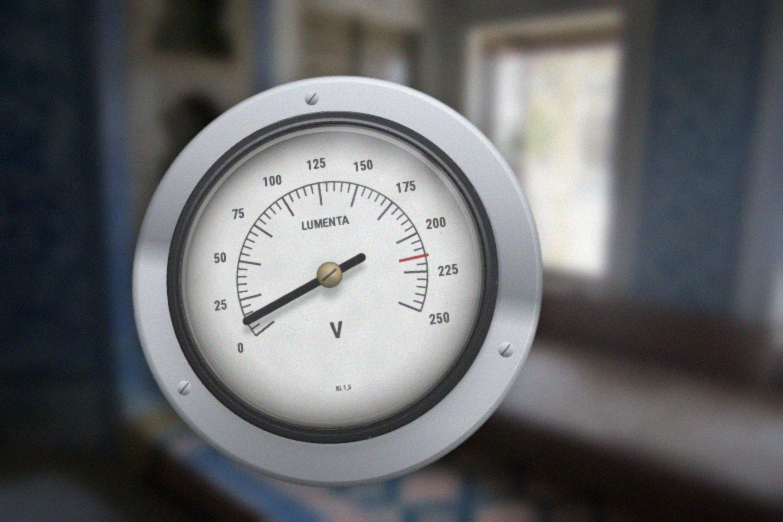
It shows value=10 unit=V
